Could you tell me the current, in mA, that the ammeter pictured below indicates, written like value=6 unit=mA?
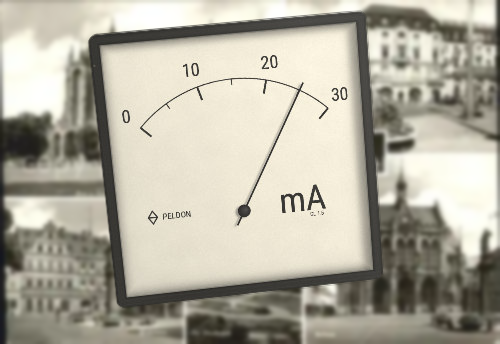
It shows value=25 unit=mA
